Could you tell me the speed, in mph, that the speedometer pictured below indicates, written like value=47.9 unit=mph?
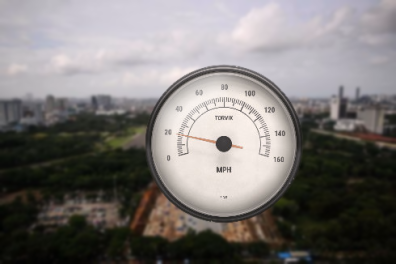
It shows value=20 unit=mph
